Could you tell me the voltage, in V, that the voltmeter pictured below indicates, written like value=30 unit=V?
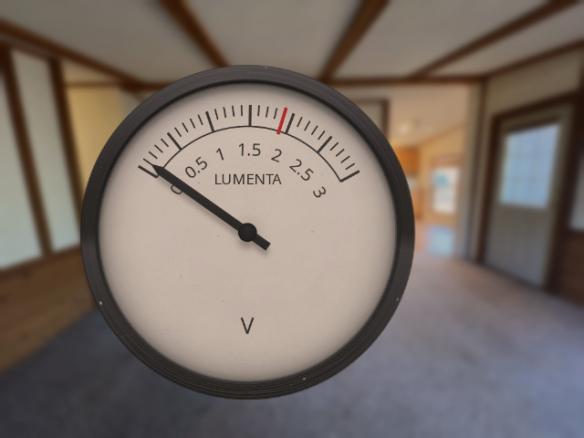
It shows value=0.1 unit=V
